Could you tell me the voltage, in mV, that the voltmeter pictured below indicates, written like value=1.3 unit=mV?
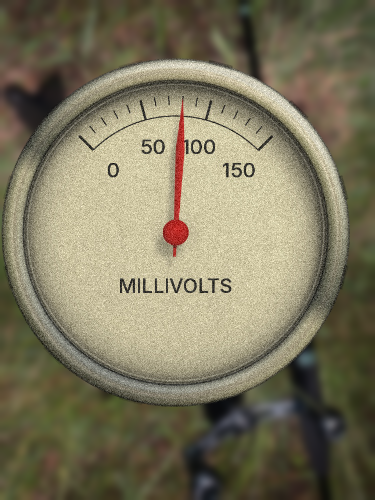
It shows value=80 unit=mV
